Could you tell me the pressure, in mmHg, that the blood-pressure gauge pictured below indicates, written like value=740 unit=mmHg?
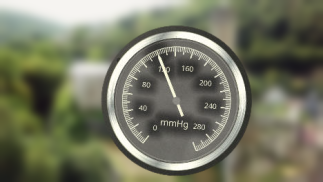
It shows value=120 unit=mmHg
